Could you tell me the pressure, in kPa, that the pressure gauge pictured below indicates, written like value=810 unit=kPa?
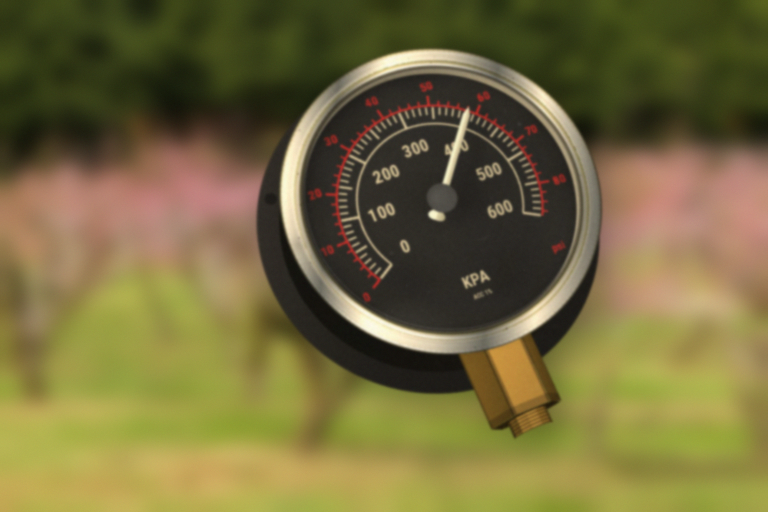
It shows value=400 unit=kPa
